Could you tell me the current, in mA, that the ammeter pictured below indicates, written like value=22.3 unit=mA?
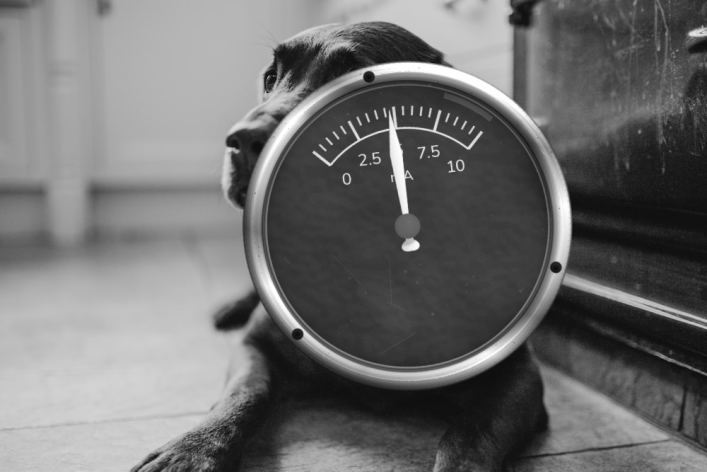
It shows value=4.75 unit=mA
